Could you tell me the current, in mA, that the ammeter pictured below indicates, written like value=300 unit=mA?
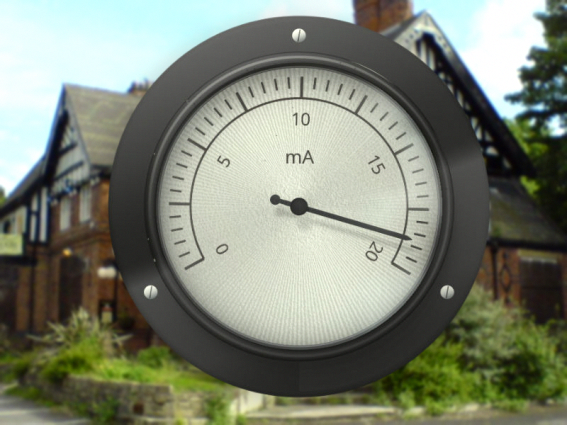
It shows value=18.75 unit=mA
